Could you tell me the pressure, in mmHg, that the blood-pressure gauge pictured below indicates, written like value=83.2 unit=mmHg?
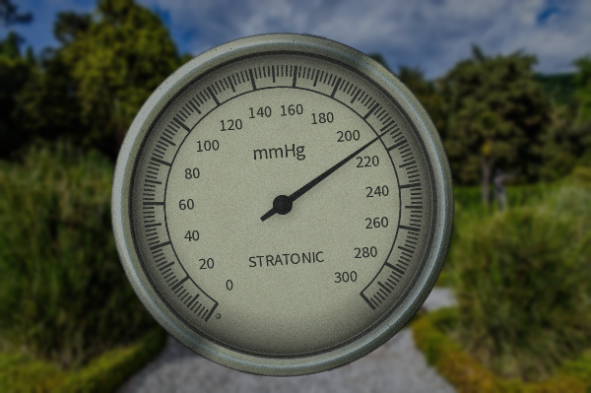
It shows value=212 unit=mmHg
